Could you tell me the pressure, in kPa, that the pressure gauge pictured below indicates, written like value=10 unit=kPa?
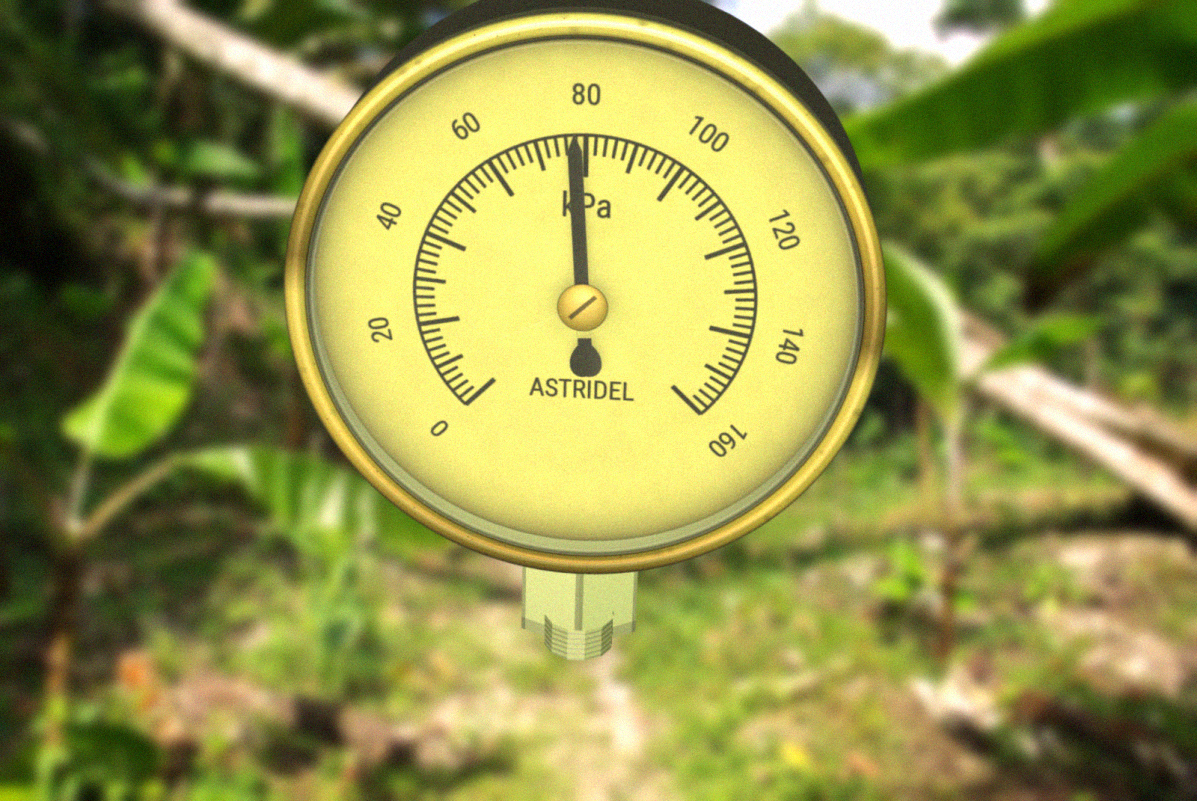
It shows value=78 unit=kPa
